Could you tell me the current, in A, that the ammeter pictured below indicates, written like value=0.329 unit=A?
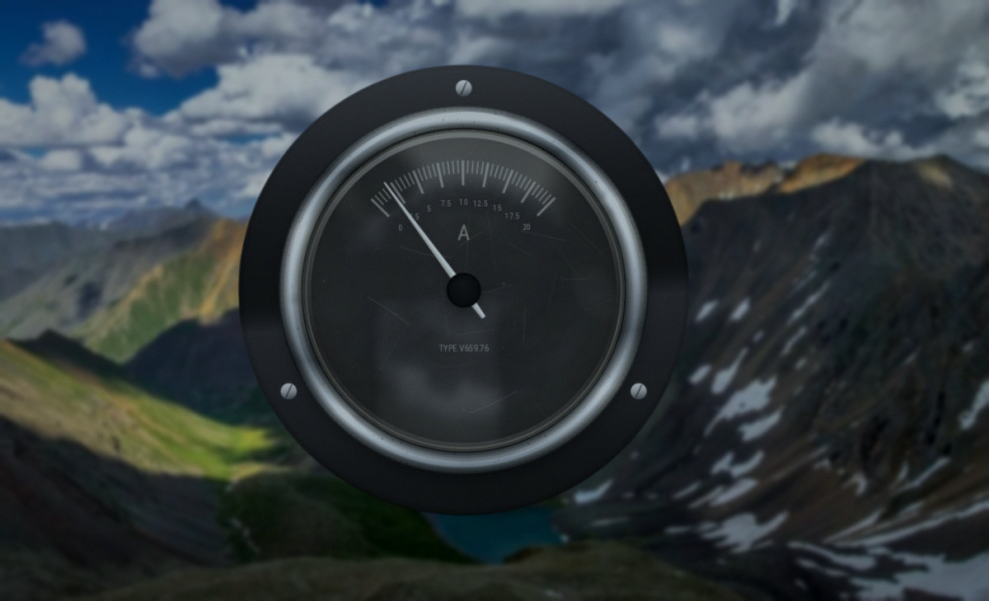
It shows value=2 unit=A
